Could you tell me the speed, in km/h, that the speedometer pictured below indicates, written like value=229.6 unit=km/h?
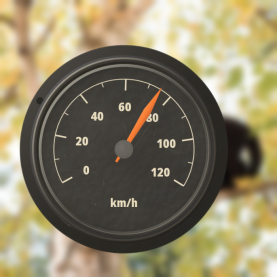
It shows value=75 unit=km/h
